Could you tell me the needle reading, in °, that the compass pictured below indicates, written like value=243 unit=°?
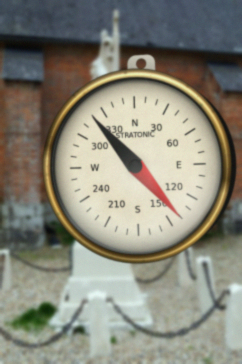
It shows value=140 unit=°
